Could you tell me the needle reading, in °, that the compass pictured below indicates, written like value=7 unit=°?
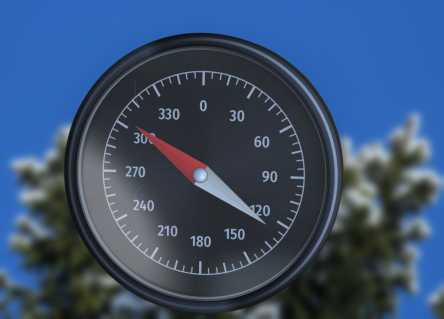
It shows value=305 unit=°
